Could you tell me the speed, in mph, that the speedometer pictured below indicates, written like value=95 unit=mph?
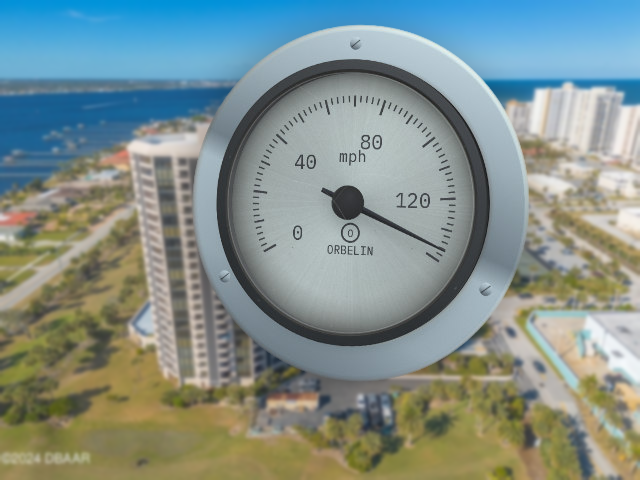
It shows value=136 unit=mph
